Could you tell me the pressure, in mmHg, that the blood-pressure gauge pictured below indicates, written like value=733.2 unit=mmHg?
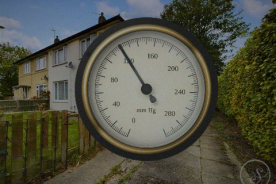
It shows value=120 unit=mmHg
